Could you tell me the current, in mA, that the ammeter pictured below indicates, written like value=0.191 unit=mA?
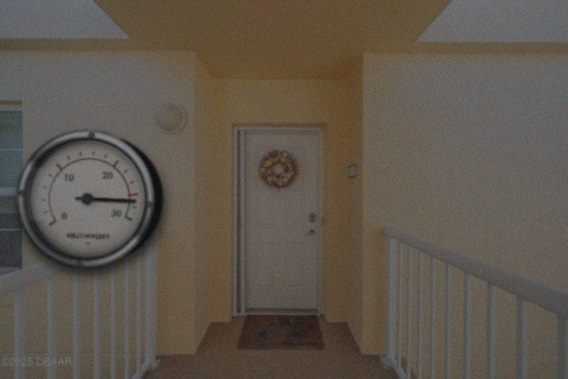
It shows value=27 unit=mA
